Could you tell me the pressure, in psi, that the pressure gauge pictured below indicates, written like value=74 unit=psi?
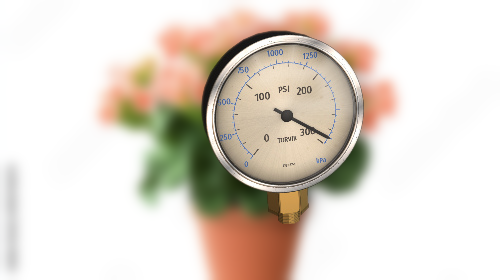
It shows value=290 unit=psi
